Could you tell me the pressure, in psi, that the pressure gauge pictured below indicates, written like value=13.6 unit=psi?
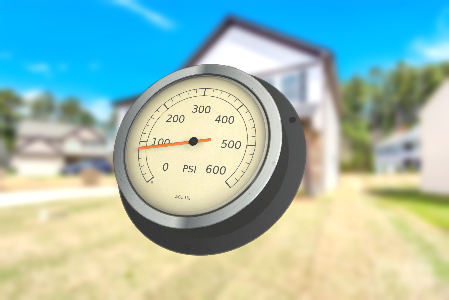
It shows value=80 unit=psi
